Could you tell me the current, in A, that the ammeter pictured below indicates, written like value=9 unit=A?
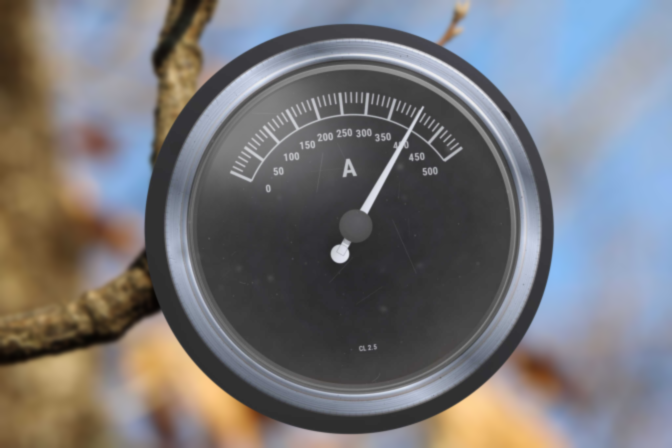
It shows value=400 unit=A
